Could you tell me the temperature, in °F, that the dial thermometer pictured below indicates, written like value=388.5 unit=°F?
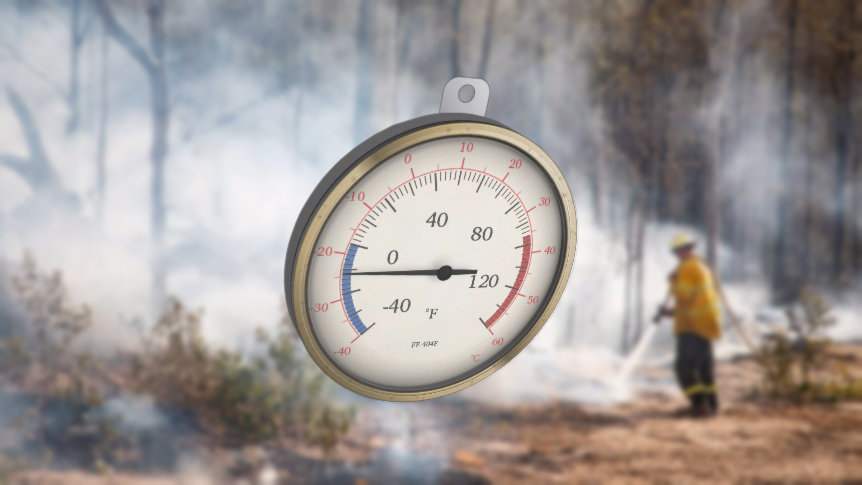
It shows value=-10 unit=°F
